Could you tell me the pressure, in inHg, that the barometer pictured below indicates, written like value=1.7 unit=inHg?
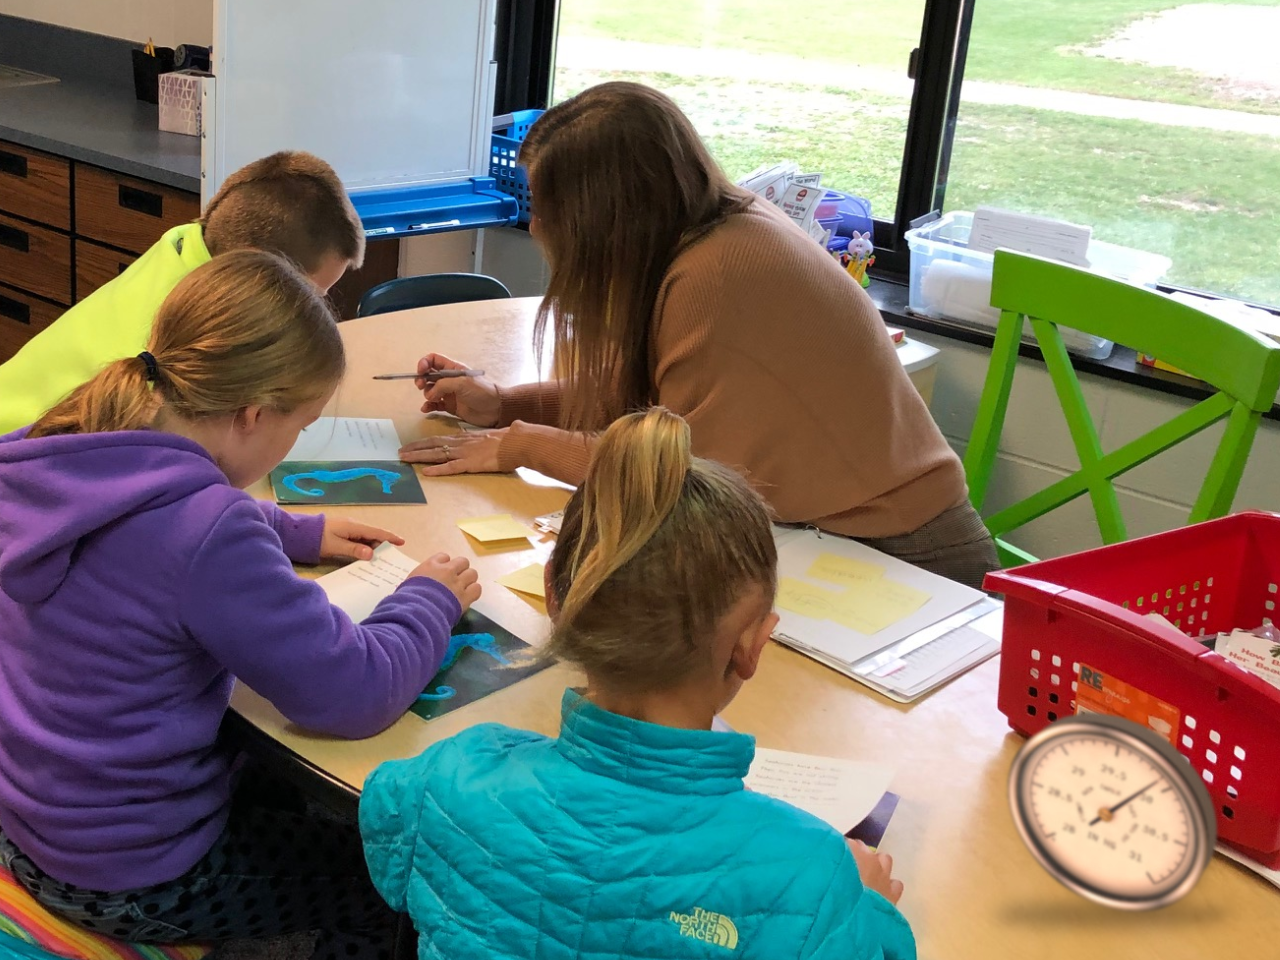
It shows value=29.9 unit=inHg
